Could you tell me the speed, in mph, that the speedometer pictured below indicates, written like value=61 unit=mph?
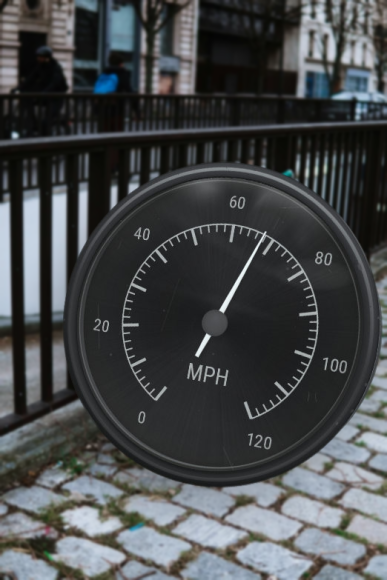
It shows value=68 unit=mph
